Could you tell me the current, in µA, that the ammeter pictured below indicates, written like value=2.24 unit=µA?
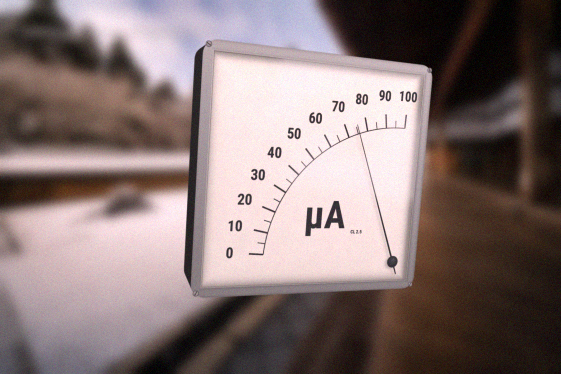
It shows value=75 unit=µA
